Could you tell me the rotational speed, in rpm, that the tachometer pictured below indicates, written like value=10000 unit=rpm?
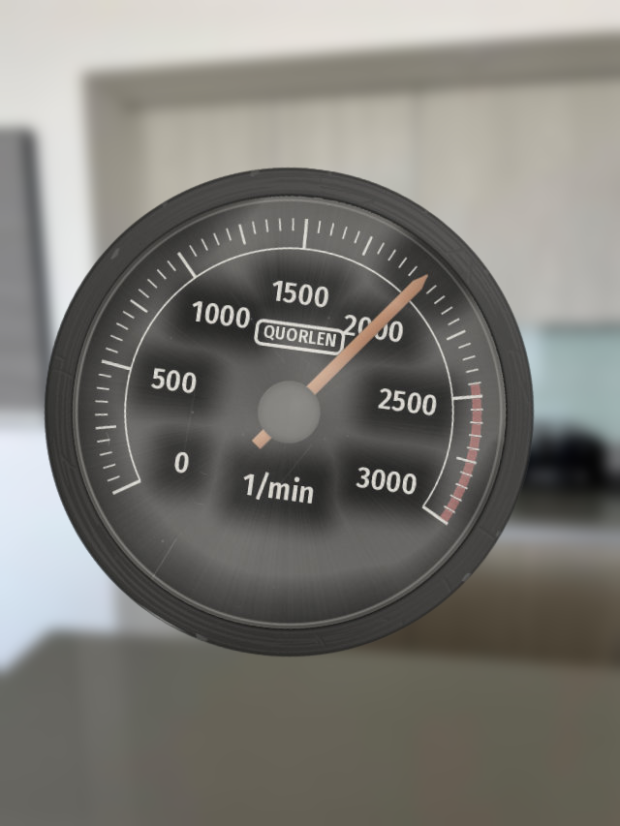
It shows value=2000 unit=rpm
